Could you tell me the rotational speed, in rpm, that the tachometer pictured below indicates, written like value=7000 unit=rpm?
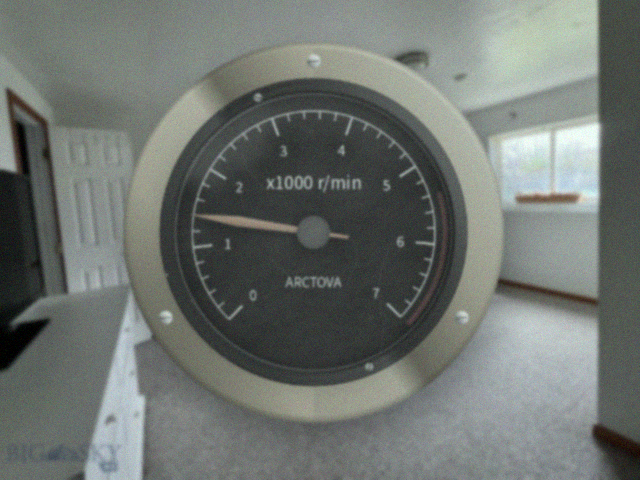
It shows value=1400 unit=rpm
